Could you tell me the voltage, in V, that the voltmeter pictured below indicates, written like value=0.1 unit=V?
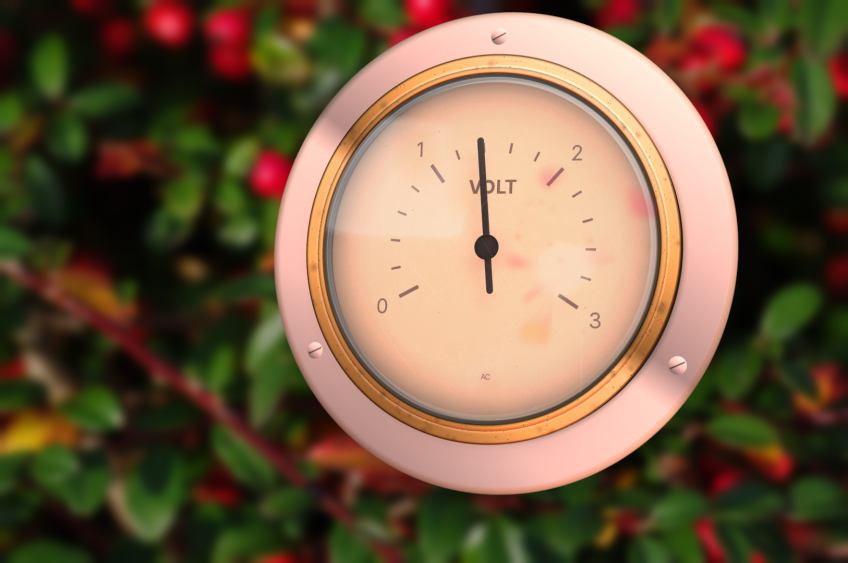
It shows value=1.4 unit=V
